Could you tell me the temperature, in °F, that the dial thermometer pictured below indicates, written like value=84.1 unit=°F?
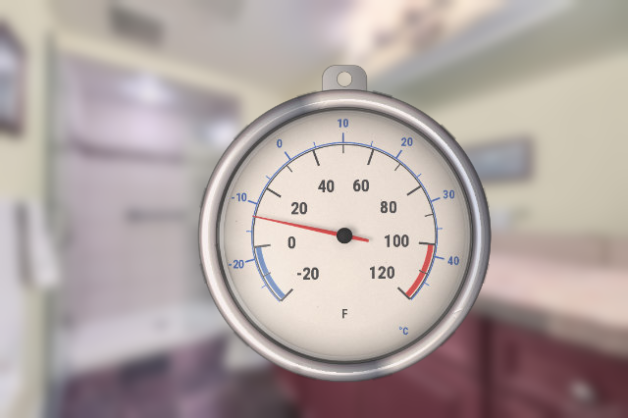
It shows value=10 unit=°F
